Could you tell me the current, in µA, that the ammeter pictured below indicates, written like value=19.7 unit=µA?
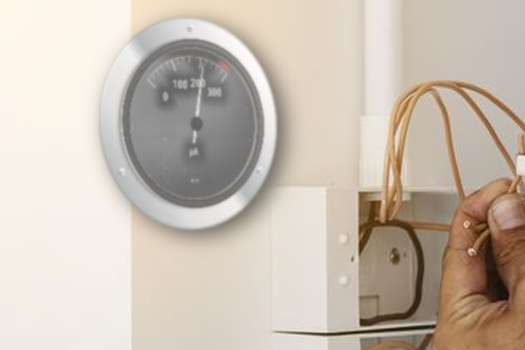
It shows value=200 unit=µA
